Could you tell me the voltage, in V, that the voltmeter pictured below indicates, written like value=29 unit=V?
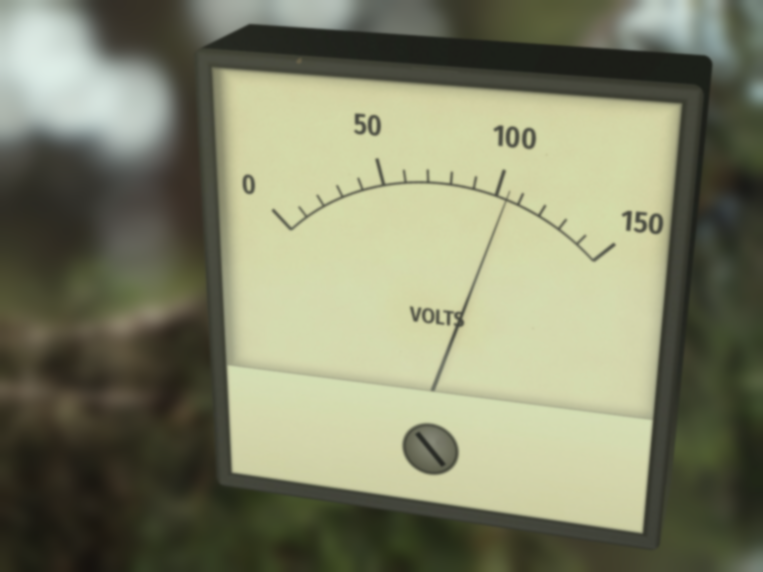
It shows value=105 unit=V
